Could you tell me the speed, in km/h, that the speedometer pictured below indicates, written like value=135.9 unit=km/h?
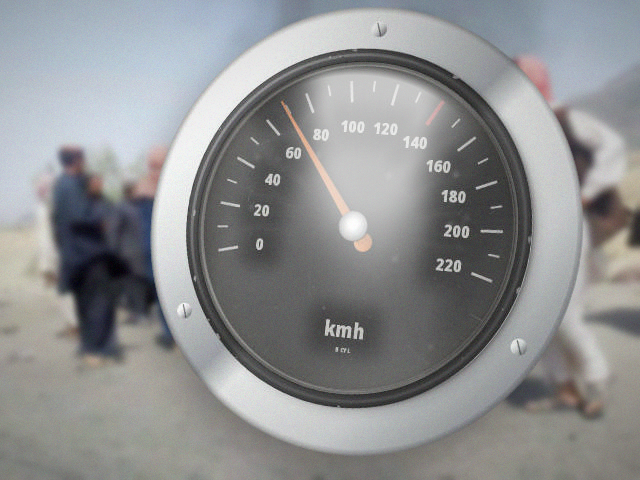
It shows value=70 unit=km/h
